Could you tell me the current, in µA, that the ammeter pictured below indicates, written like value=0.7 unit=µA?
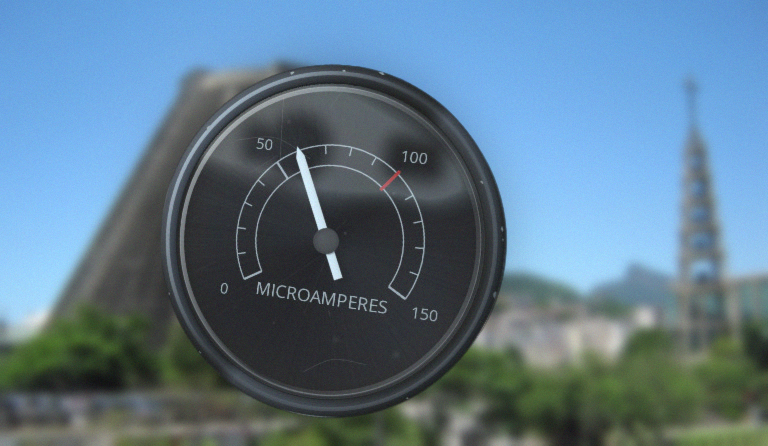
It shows value=60 unit=µA
